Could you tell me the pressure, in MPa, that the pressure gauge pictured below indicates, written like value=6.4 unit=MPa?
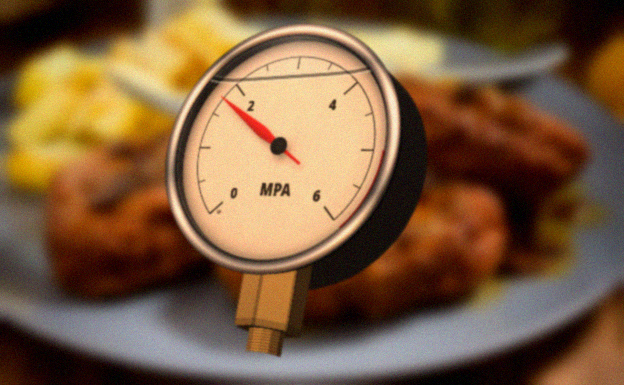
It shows value=1.75 unit=MPa
